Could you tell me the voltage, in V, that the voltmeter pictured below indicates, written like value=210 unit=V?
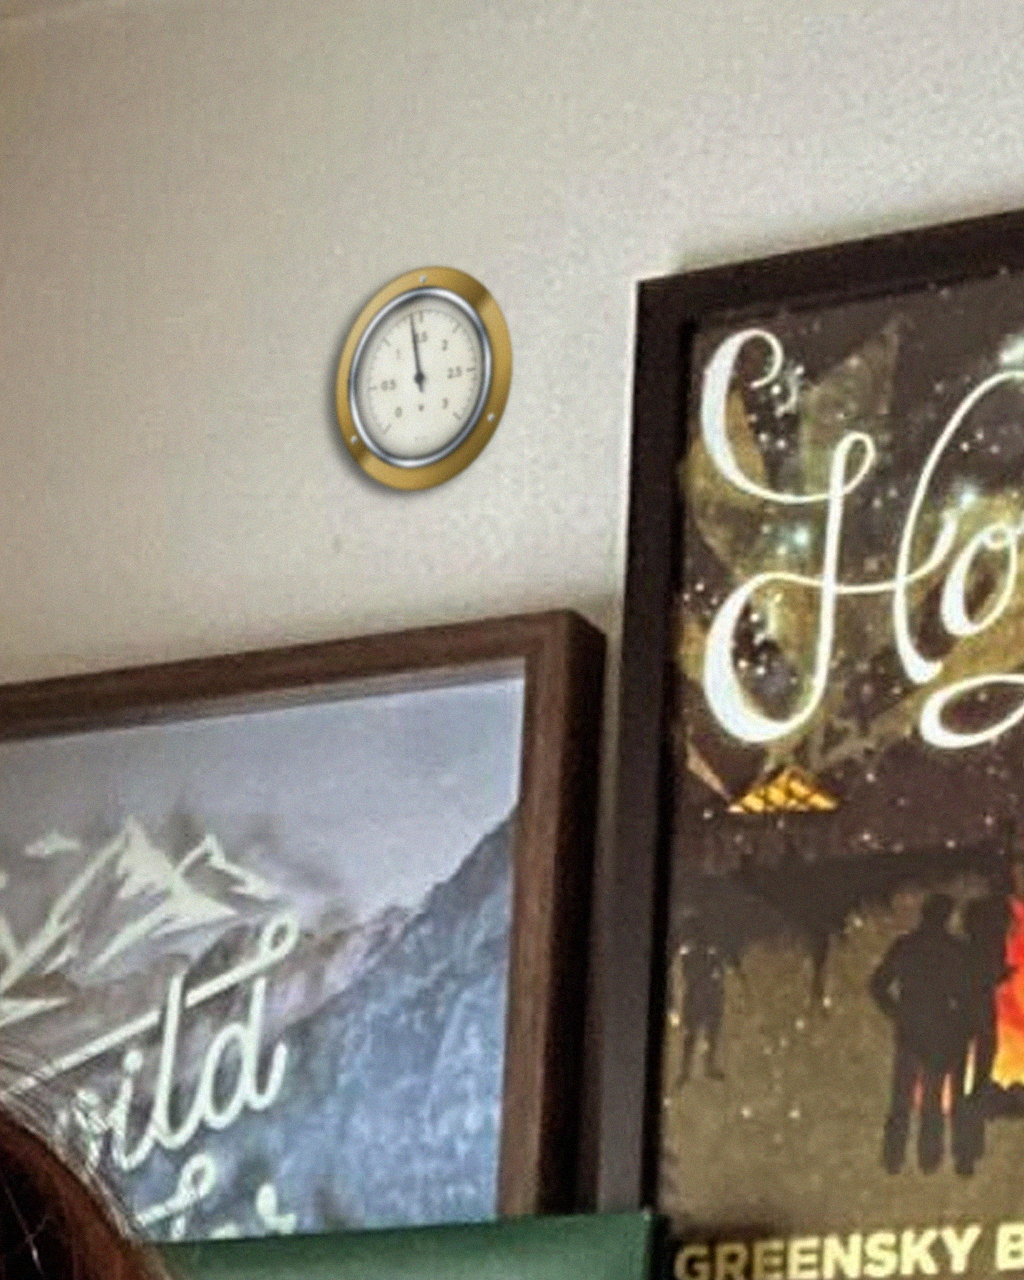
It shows value=1.4 unit=V
